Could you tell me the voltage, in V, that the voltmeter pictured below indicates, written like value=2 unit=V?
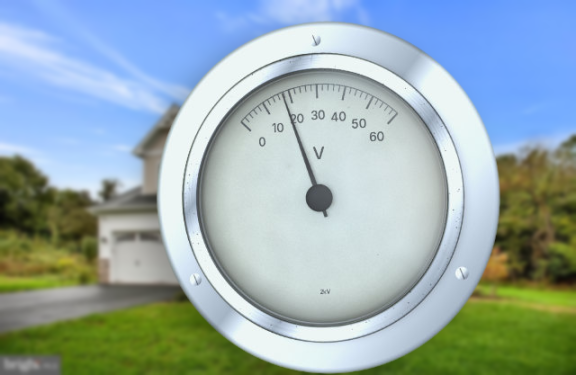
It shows value=18 unit=V
